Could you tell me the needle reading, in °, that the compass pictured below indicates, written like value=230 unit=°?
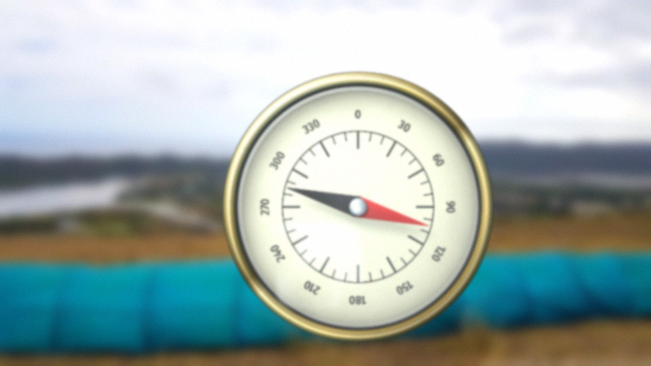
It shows value=105 unit=°
